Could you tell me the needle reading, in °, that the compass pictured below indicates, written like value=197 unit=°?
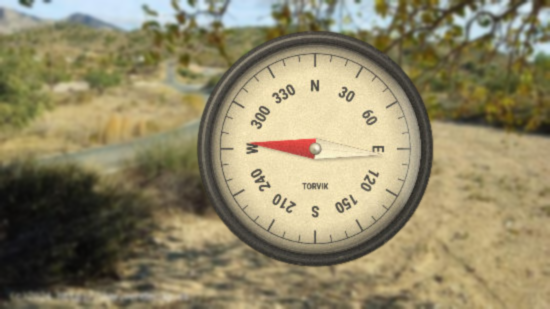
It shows value=275 unit=°
